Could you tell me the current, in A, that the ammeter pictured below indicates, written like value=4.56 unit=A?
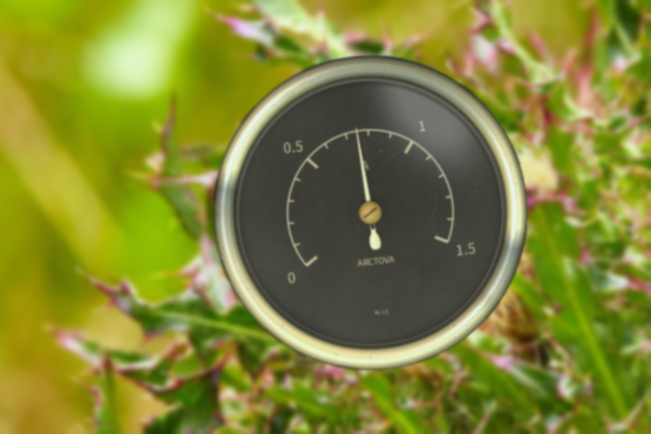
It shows value=0.75 unit=A
